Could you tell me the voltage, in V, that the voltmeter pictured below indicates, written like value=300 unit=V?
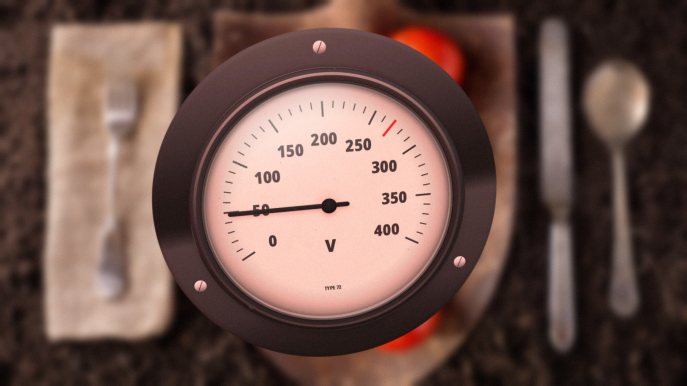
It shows value=50 unit=V
